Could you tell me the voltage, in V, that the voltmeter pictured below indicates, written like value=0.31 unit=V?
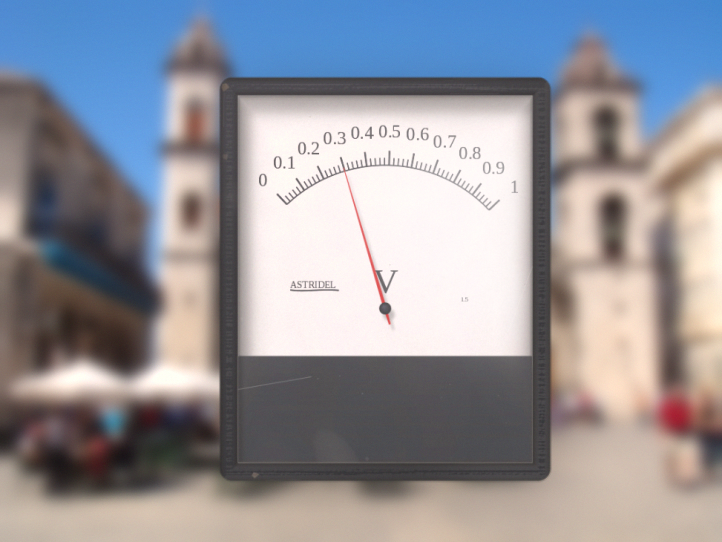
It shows value=0.3 unit=V
